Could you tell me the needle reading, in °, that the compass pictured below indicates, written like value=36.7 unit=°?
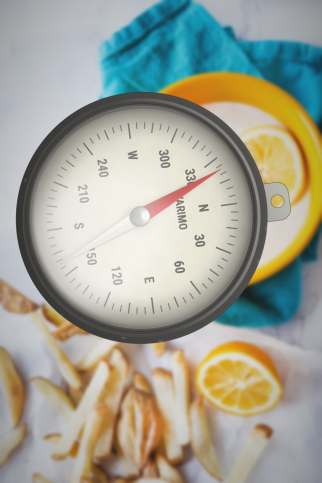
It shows value=337.5 unit=°
